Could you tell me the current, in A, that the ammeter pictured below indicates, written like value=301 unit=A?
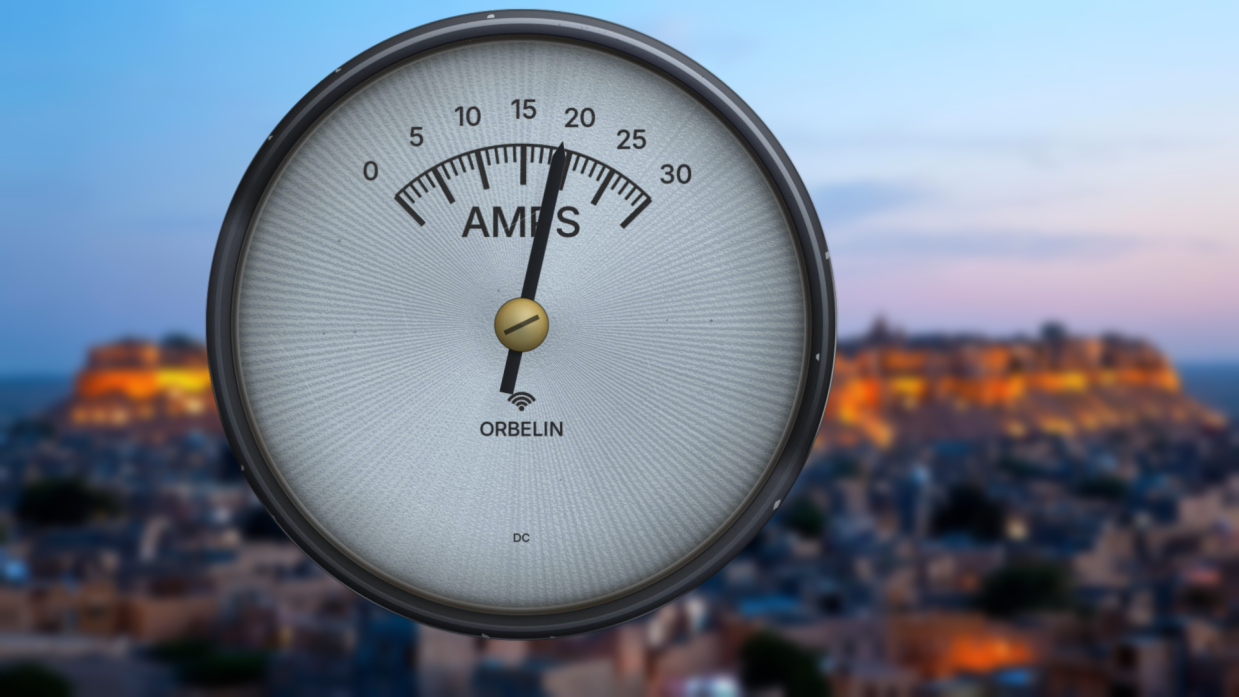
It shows value=19 unit=A
